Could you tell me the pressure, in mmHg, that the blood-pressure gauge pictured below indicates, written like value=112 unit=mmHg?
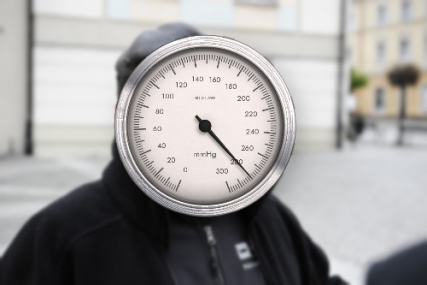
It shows value=280 unit=mmHg
